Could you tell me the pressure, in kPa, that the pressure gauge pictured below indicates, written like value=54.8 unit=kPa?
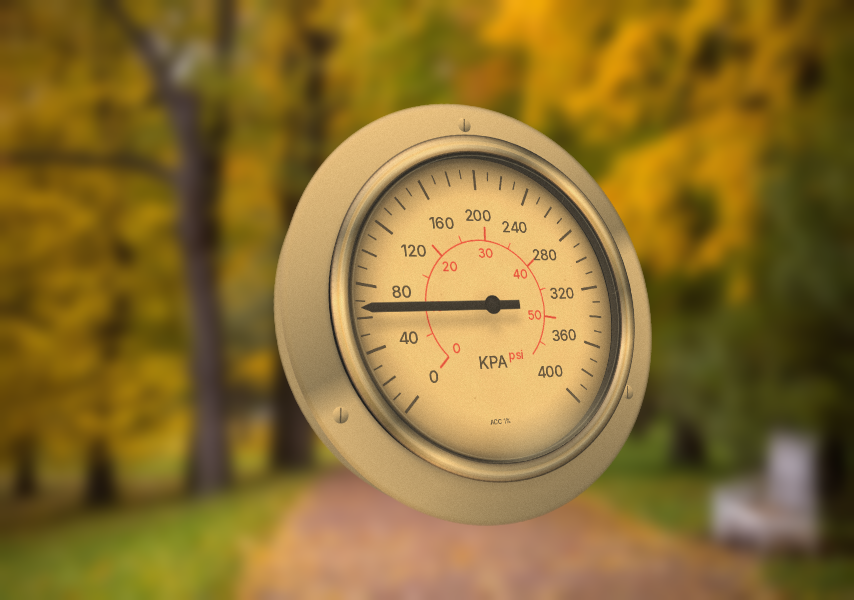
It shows value=65 unit=kPa
